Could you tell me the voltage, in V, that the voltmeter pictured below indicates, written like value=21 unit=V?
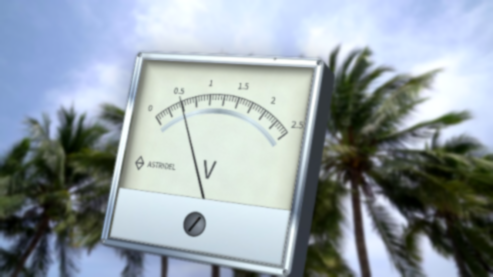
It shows value=0.5 unit=V
